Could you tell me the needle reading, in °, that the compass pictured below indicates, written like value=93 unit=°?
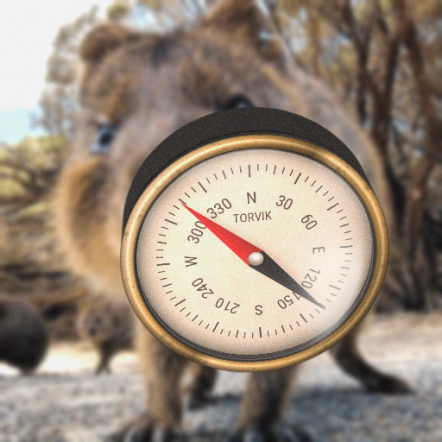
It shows value=315 unit=°
